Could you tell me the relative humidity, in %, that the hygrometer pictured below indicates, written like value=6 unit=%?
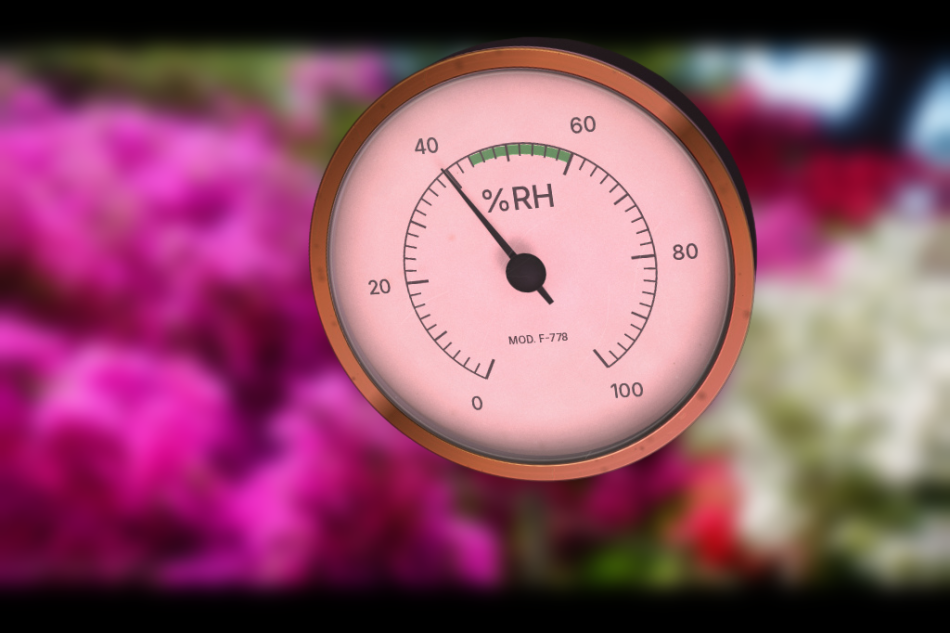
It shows value=40 unit=%
